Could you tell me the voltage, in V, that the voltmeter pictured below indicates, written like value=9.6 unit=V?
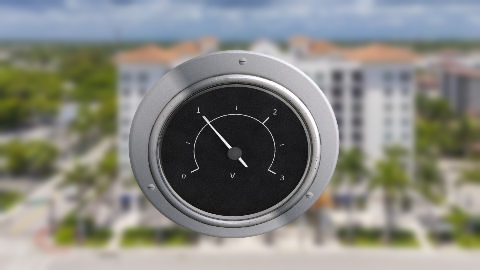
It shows value=1 unit=V
